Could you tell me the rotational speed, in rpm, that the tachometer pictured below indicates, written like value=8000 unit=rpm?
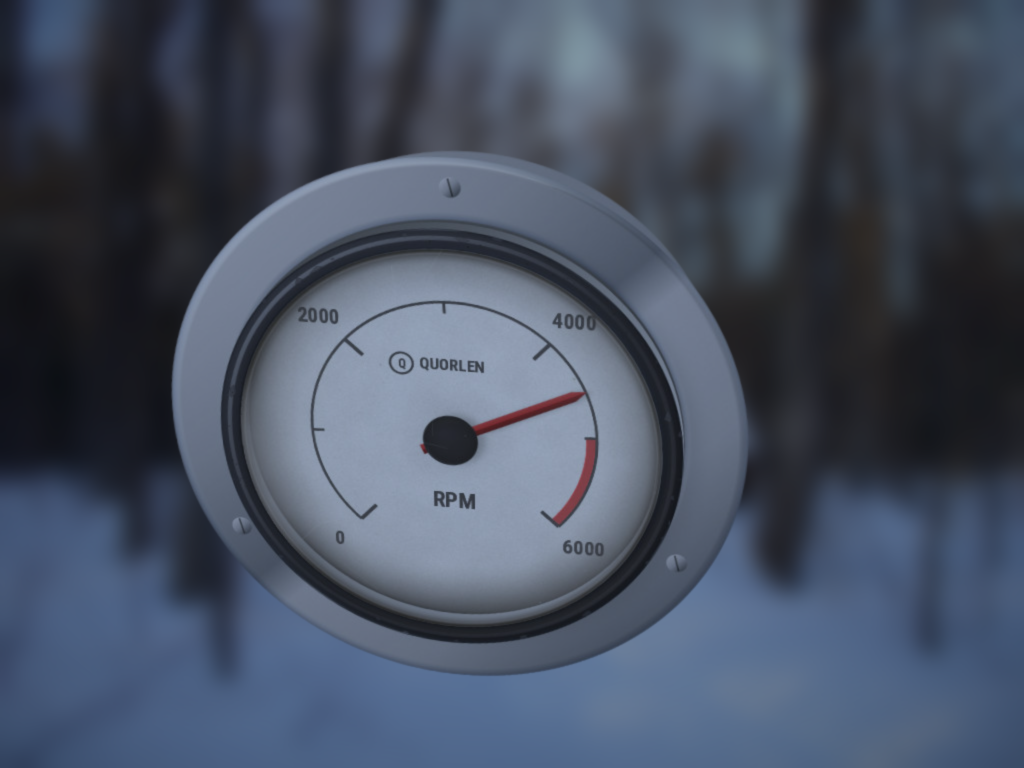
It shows value=4500 unit=rpm
